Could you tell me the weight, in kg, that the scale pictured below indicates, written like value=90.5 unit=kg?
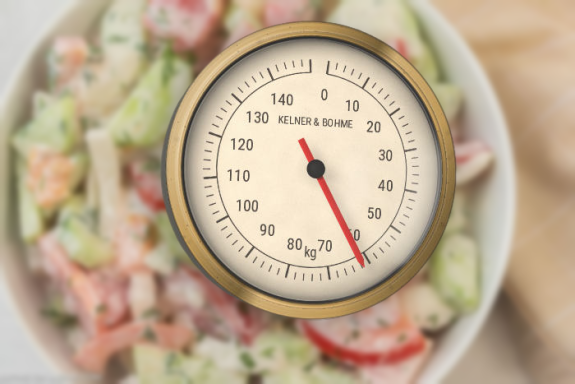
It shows value=62 unit=kg
